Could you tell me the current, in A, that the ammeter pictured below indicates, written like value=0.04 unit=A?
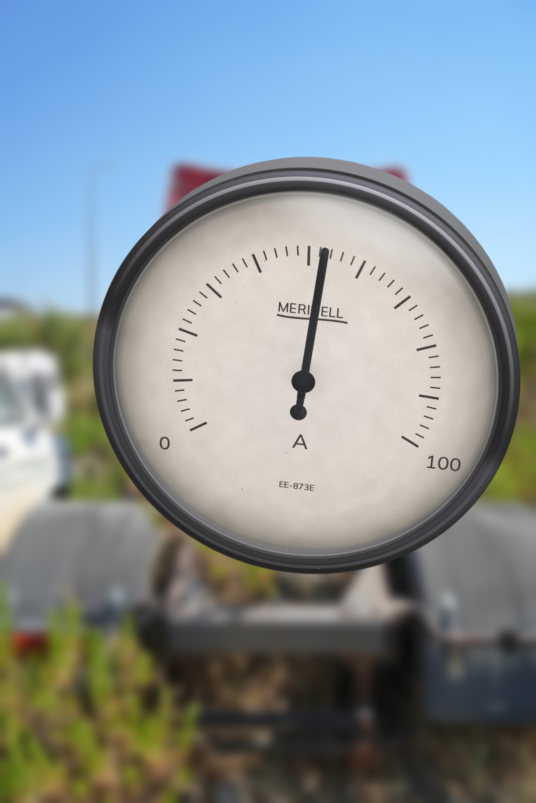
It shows value=53 unit=A
